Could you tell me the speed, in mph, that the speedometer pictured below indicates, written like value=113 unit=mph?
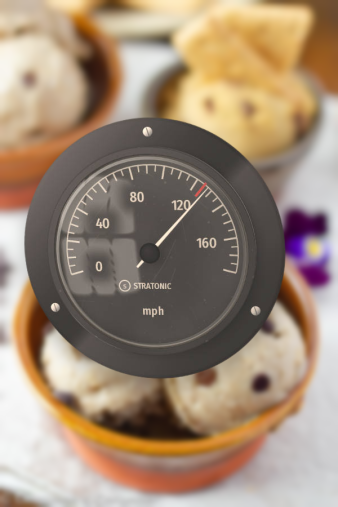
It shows value=127.5 unit=mph
